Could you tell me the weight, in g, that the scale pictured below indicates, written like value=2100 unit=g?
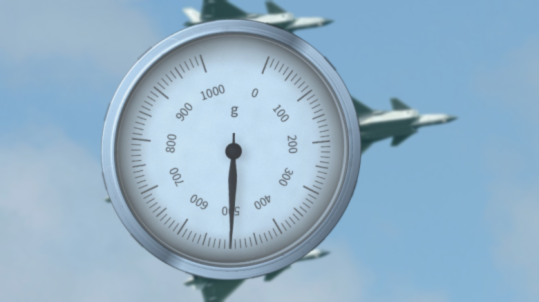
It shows value=500 unit=g
